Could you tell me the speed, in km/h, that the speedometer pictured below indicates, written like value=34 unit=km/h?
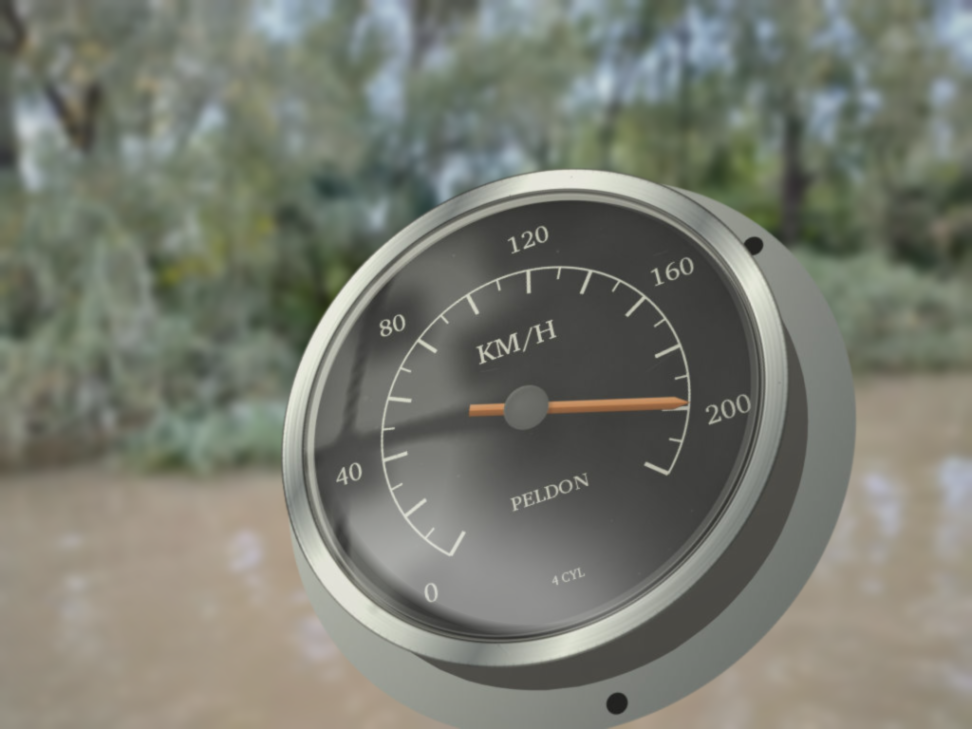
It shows value=200 unit=km/h
